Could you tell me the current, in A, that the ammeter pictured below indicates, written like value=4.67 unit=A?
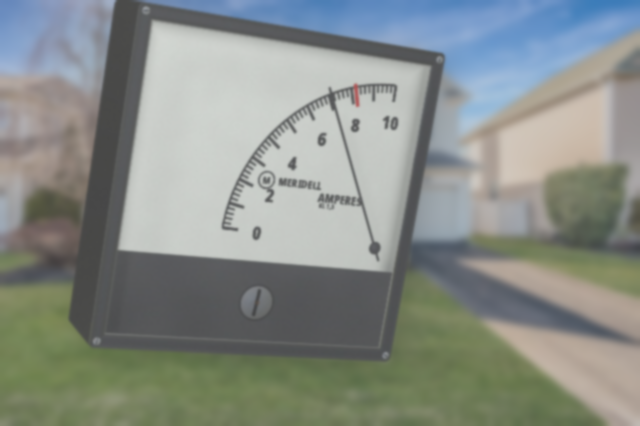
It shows value=7 unit=A
